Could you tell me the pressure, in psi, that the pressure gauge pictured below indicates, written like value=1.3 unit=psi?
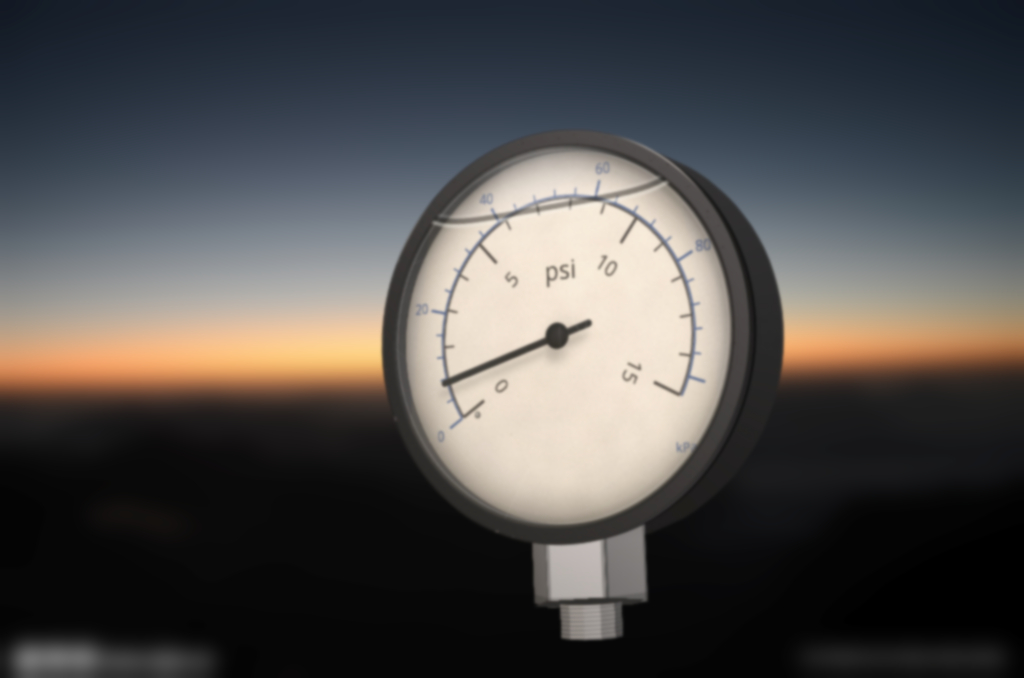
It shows value=1 unit=psi
